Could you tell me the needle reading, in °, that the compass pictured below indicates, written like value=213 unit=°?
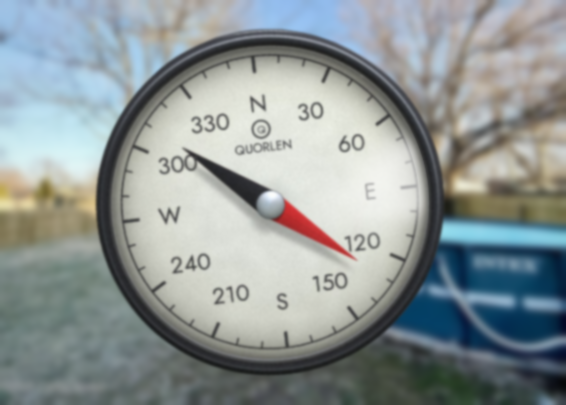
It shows value=130 unit=°
